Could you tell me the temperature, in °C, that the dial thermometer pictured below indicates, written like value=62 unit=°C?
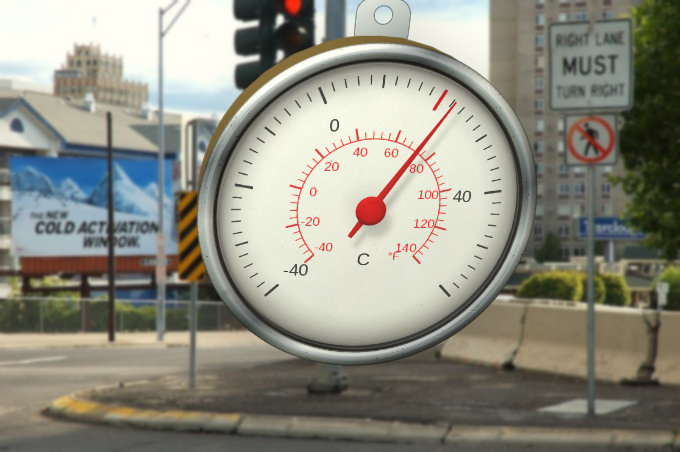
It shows value=22 unit=°C
